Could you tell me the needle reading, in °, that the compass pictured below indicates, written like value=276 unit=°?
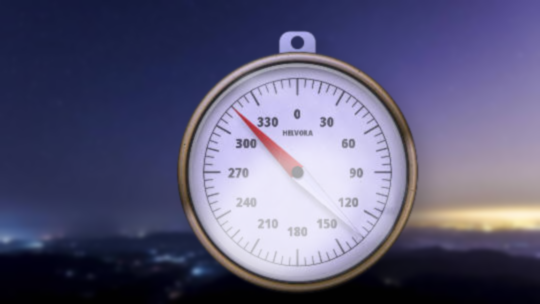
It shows value=315 unit=°
